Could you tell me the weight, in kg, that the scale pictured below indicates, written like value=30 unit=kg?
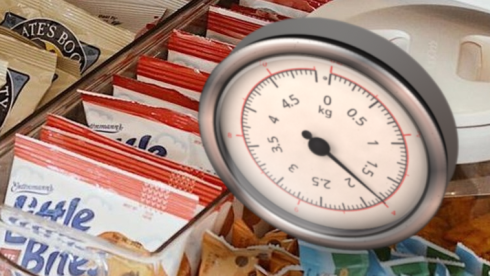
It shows value=1.75 unit=kg
